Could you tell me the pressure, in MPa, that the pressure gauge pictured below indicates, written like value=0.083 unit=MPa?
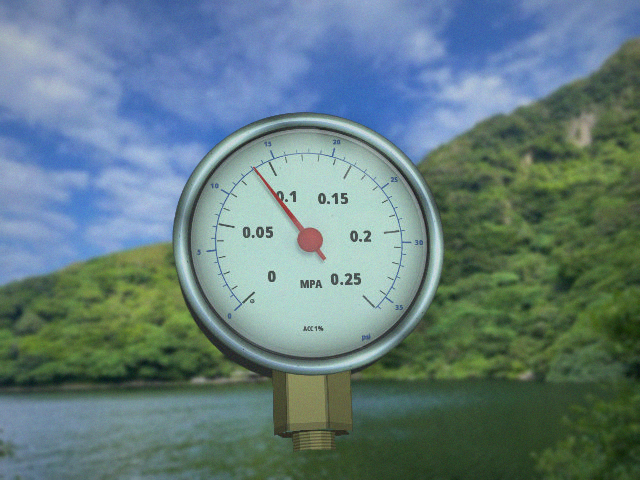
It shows value=0.09 unit=MPa
